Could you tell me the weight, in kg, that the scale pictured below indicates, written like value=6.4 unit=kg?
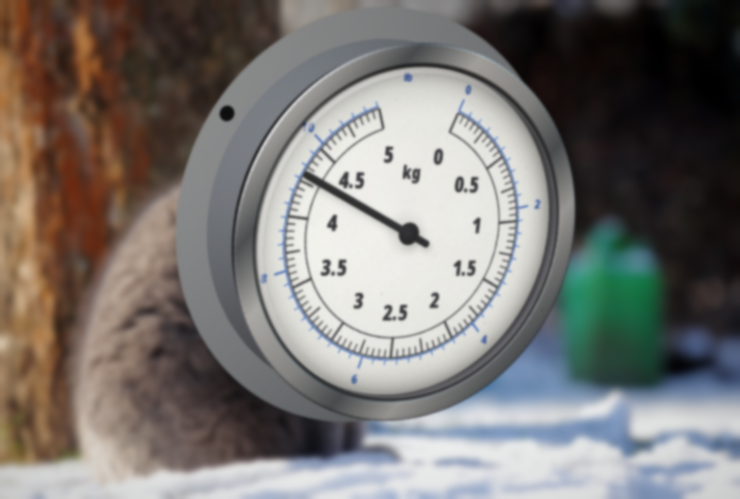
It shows value=4.3 unit=kg
